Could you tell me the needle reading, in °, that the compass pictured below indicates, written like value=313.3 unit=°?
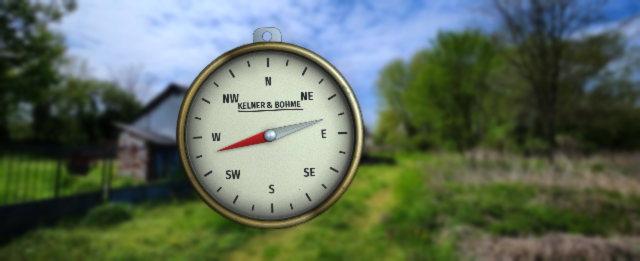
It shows value=255 unit=°
